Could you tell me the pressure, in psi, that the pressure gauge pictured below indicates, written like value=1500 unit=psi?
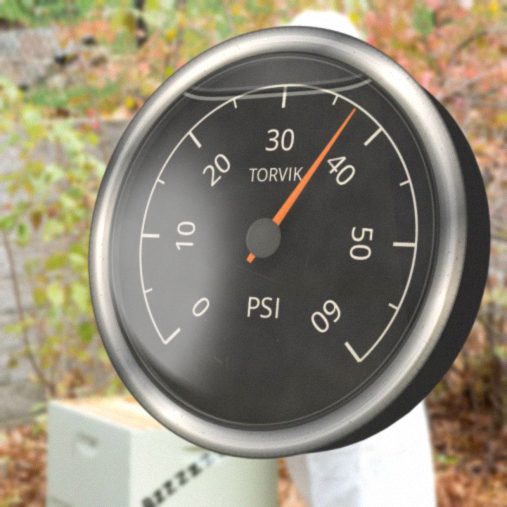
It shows value=37.5 unit=psi
